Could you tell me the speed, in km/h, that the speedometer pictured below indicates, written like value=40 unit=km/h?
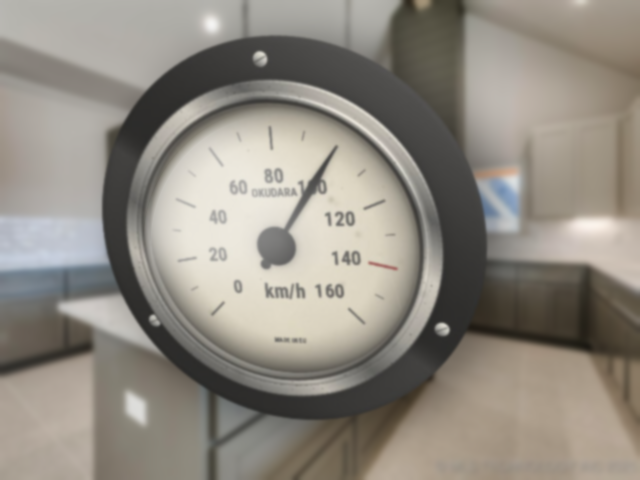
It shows value=100 unit=km/h
